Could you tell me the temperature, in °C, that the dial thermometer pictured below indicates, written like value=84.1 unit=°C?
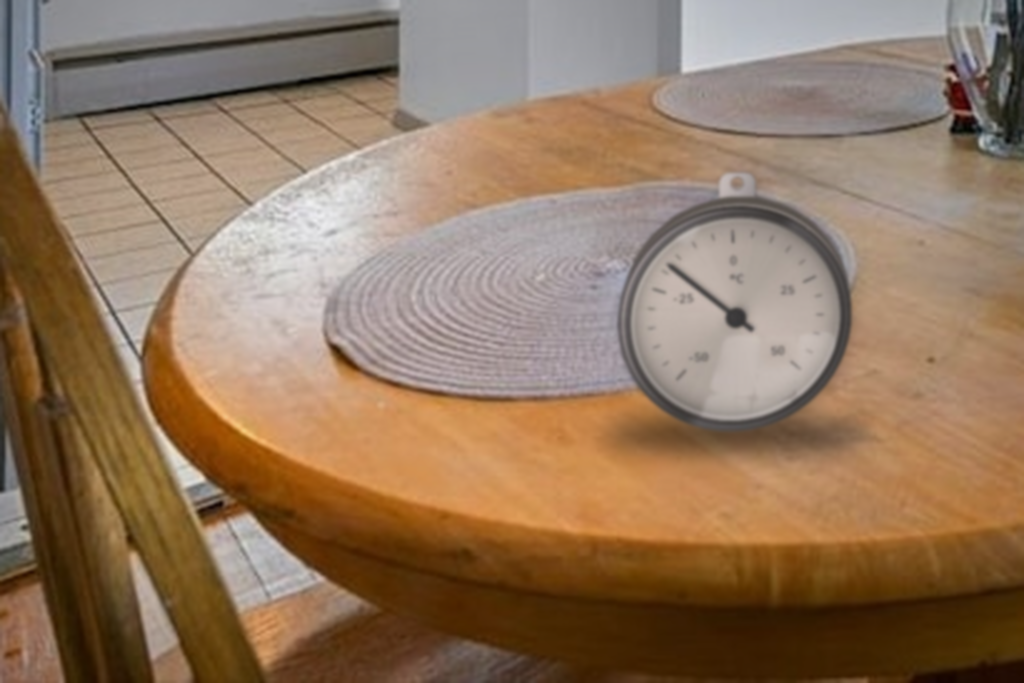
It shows value=-17.5 unit=°C
